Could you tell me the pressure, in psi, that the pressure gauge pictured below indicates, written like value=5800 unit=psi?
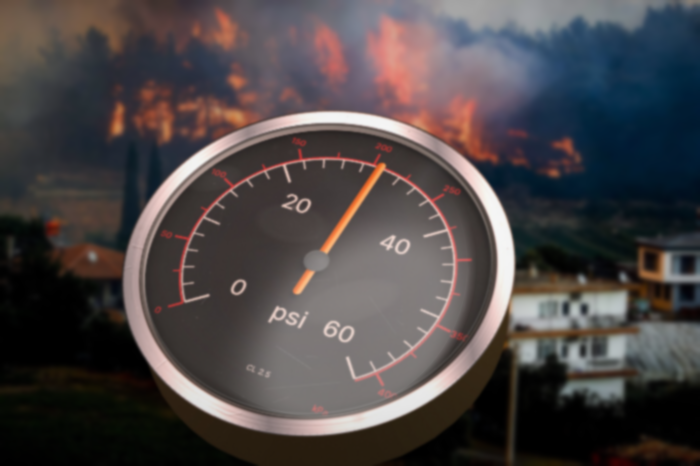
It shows value=30 unit=psi
